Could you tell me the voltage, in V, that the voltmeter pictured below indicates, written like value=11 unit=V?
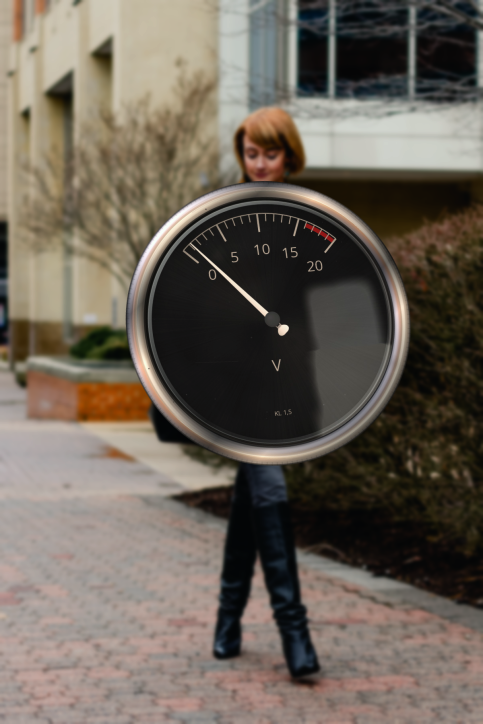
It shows value=1 unit=V
